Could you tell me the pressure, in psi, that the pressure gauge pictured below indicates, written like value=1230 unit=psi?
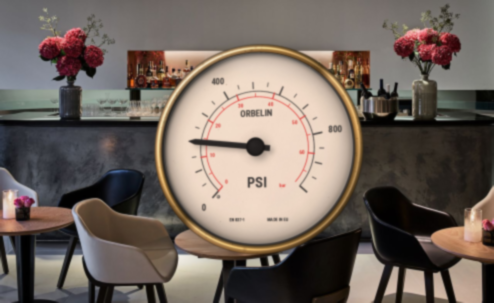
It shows value=200 unit=psi
